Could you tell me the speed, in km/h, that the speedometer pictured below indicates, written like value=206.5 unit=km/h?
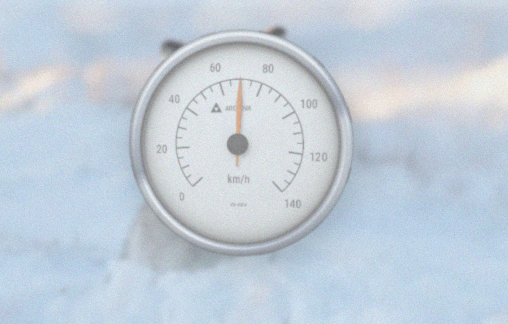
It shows value=70 unit=km/h
